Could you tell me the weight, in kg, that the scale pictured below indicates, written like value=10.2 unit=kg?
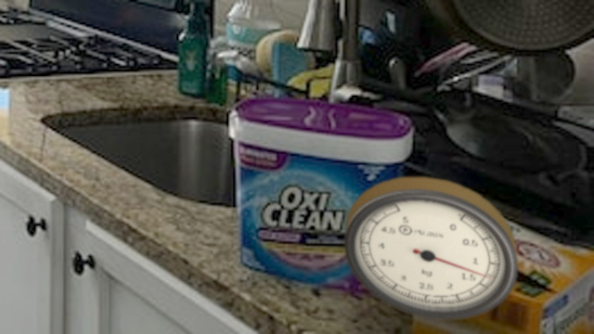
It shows value=1.25 unit=kg
